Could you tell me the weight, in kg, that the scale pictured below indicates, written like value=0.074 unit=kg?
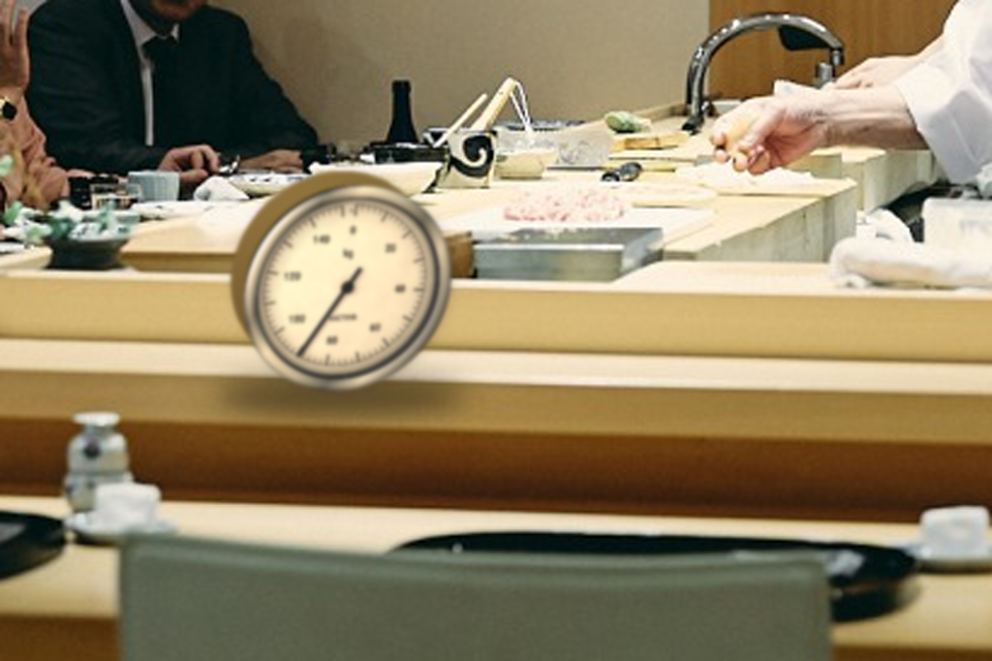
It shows value=90 unit=kg
